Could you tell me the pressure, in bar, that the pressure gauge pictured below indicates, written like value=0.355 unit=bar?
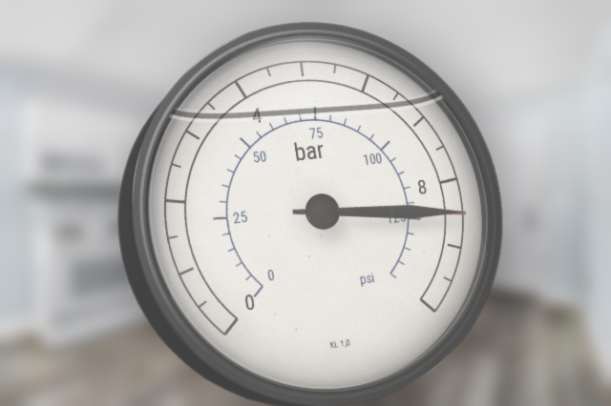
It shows value=8.5 unit=bar
